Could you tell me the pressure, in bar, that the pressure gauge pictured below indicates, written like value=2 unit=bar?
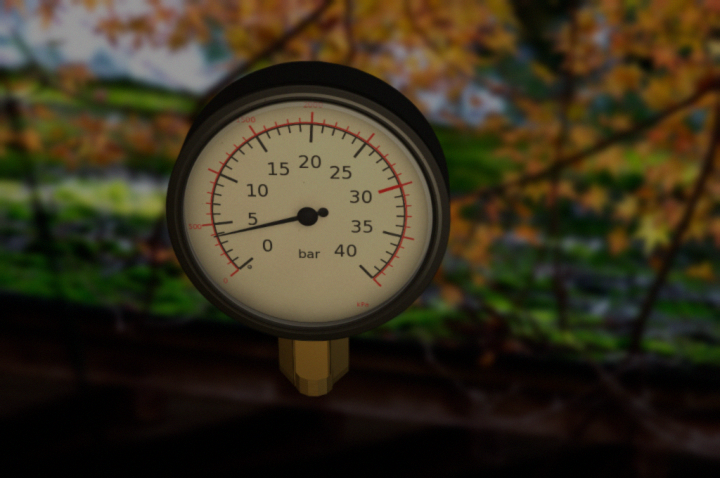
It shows value=4 unit=bar
